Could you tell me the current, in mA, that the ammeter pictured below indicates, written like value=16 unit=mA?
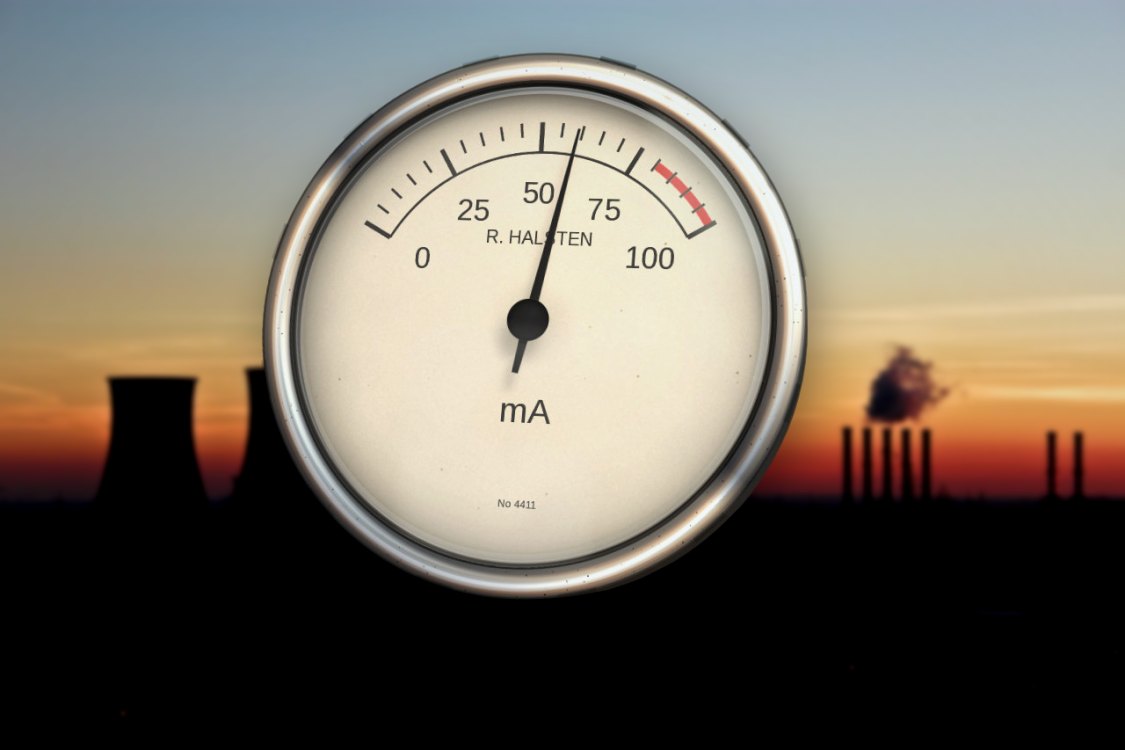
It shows value=60 unit=mA
